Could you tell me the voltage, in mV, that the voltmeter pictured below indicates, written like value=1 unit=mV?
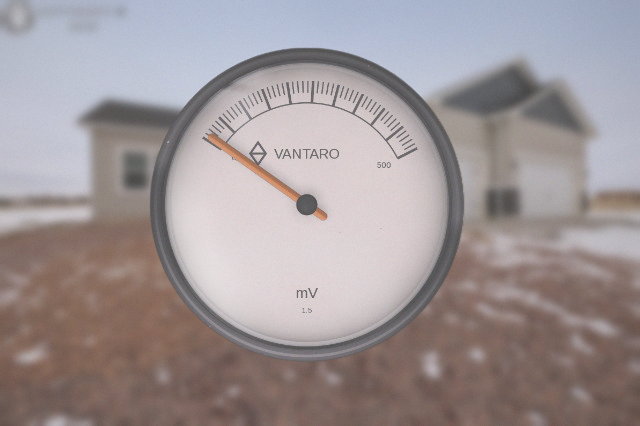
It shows value=10 unit=mV
